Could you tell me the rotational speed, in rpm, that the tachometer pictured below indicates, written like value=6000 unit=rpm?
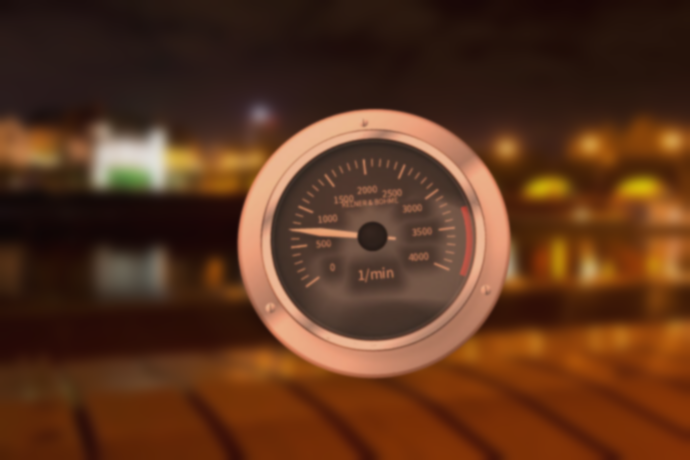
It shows value=700 unit=rpm
